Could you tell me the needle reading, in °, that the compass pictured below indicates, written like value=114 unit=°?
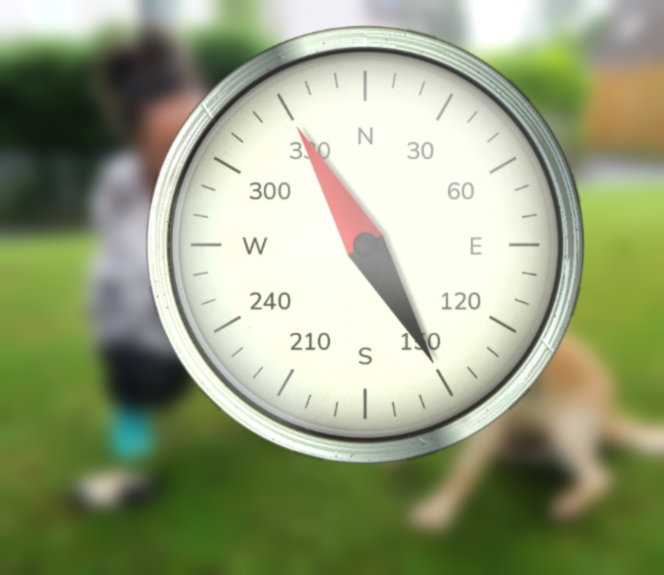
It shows value=330 unit=°
